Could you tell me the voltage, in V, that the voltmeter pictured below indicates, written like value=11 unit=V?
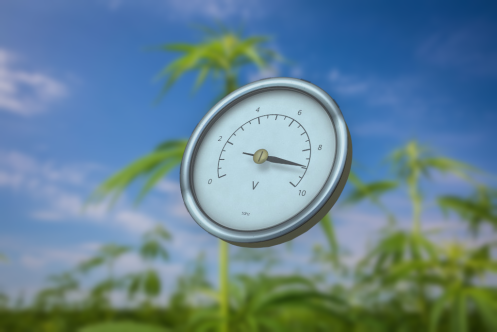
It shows value=9 unit=V
